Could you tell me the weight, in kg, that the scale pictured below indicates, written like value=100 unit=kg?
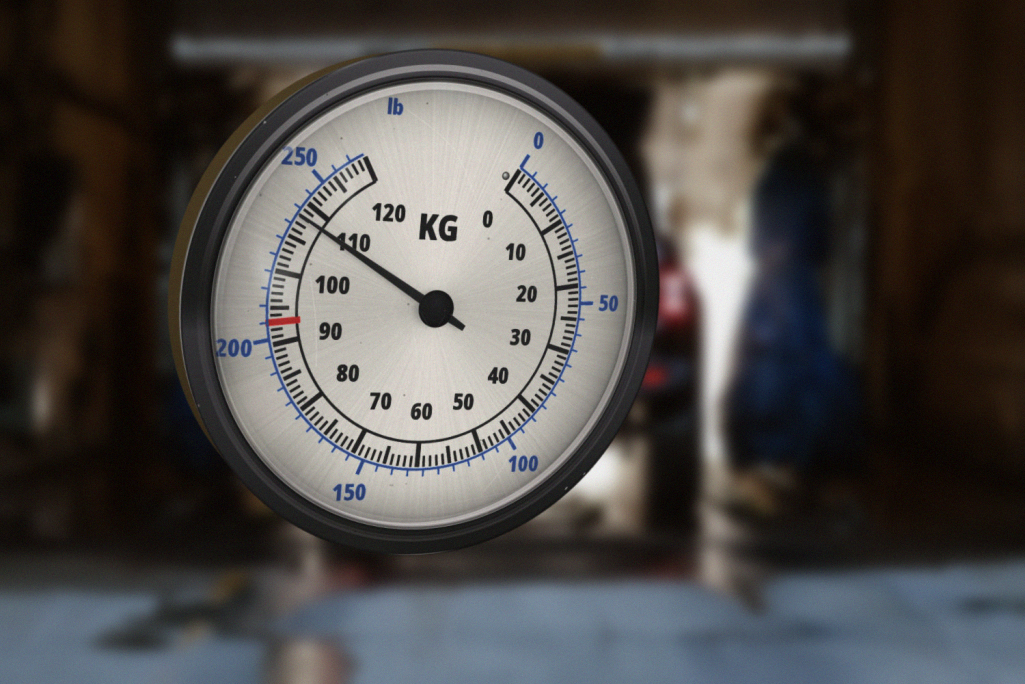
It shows value=108 unit=kg
